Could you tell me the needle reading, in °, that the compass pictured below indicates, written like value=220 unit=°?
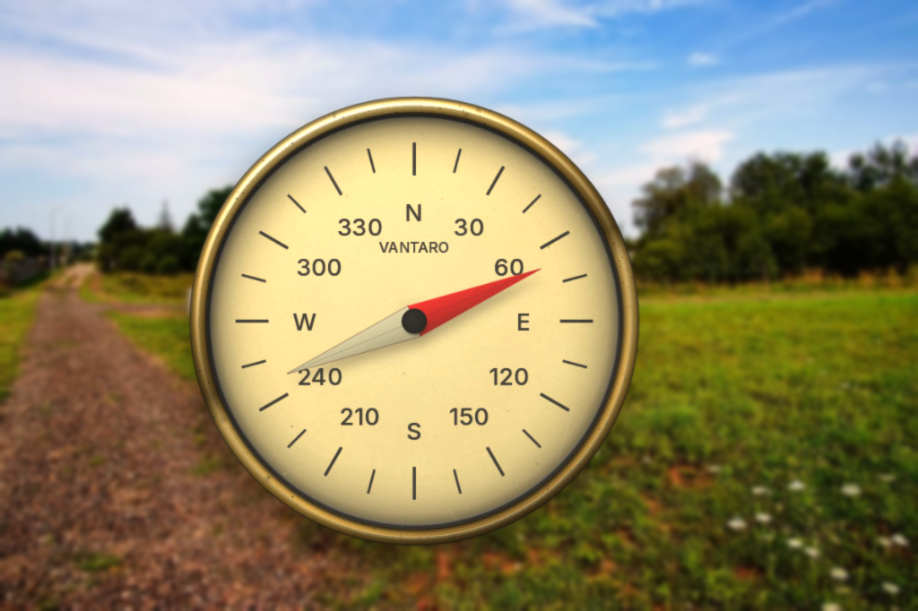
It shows value=67.5 unit=°
